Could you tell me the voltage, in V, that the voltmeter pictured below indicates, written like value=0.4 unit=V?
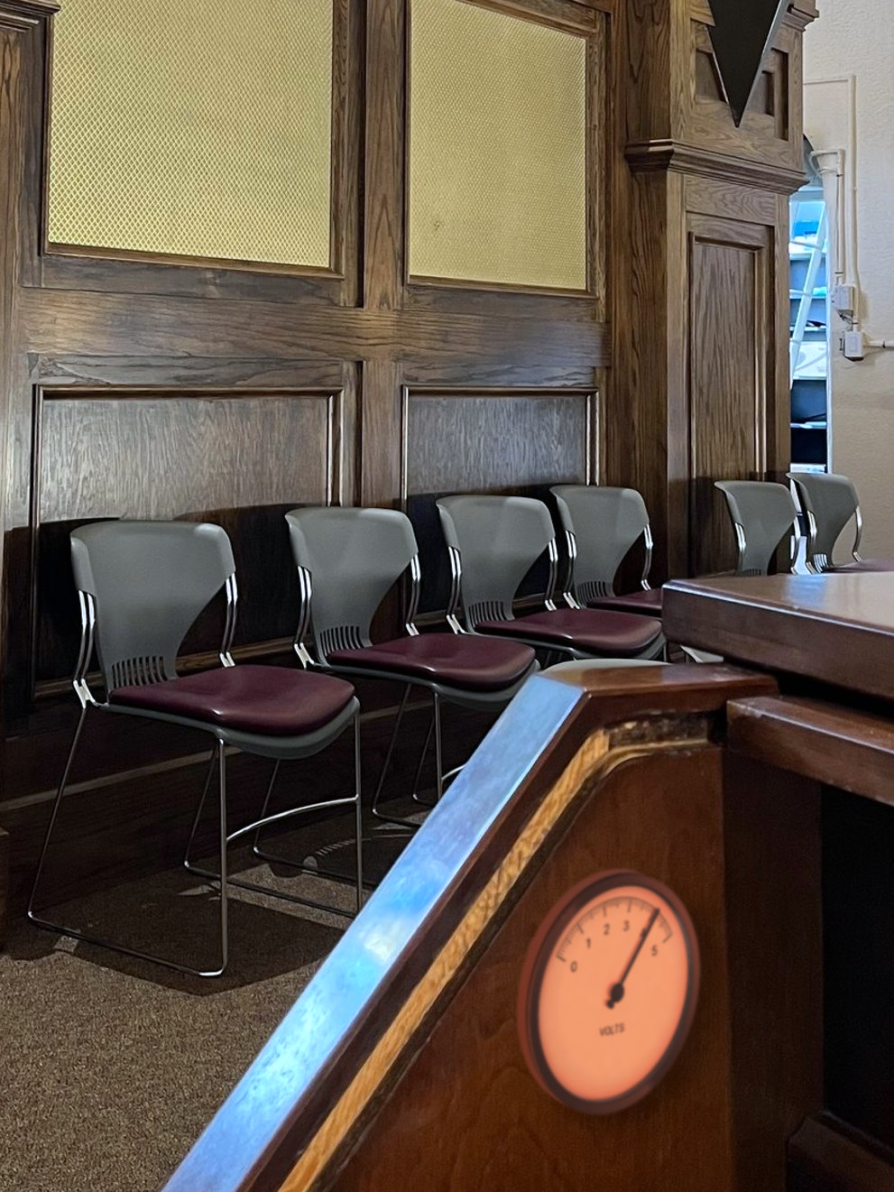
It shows value=4 unit=V
